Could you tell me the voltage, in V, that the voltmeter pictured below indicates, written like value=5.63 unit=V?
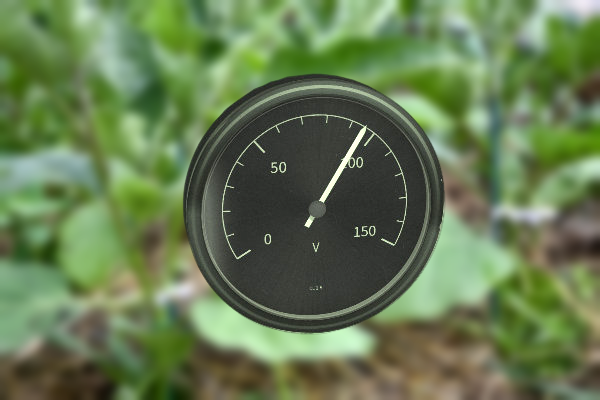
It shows value=95 unit=V
